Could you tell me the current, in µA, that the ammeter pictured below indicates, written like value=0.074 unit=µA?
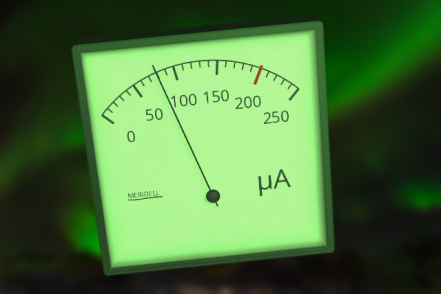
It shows value=80 unit=µA
